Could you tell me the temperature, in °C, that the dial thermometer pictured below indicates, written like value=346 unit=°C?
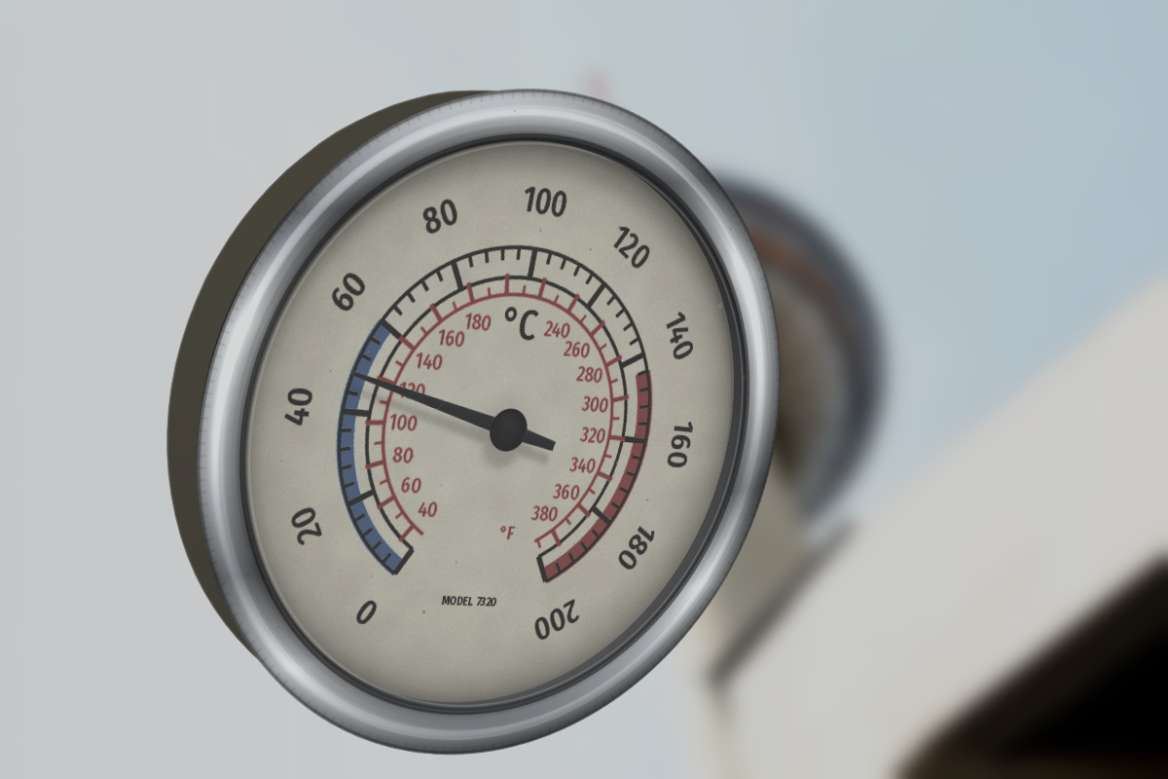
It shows value=48 unit=°C
